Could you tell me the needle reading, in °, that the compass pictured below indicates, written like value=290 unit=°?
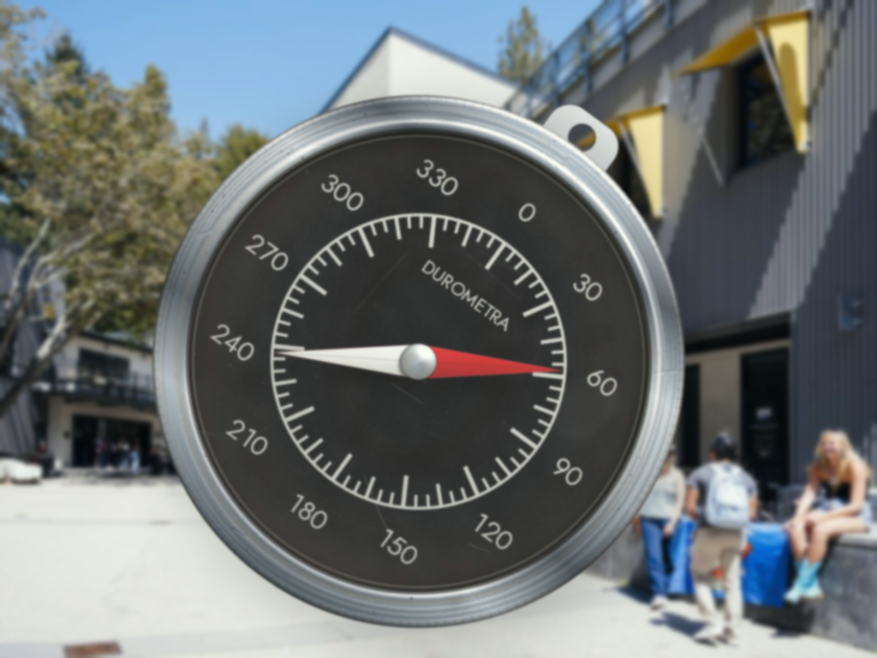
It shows value=57.5 unit=°
